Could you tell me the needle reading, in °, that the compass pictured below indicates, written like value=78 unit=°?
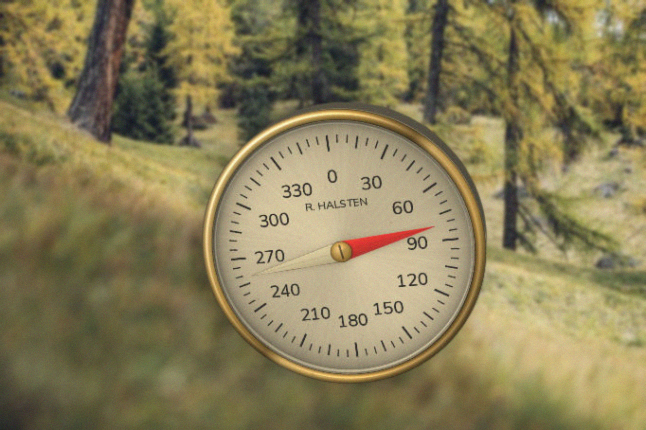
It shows value=80 unit=°
